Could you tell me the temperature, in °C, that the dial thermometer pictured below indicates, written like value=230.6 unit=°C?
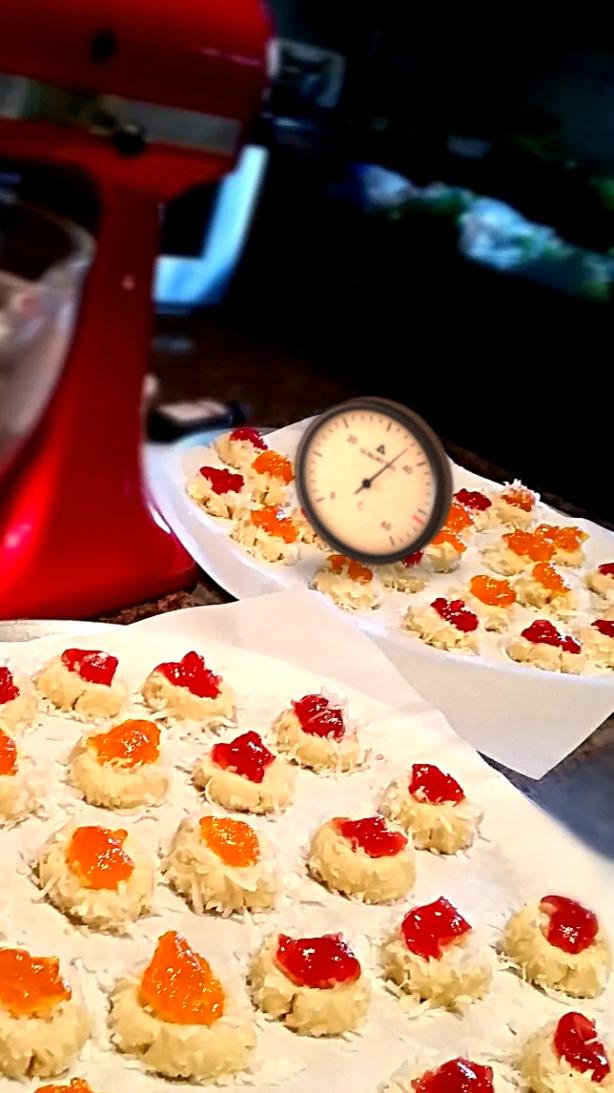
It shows value=36 unit=°C
